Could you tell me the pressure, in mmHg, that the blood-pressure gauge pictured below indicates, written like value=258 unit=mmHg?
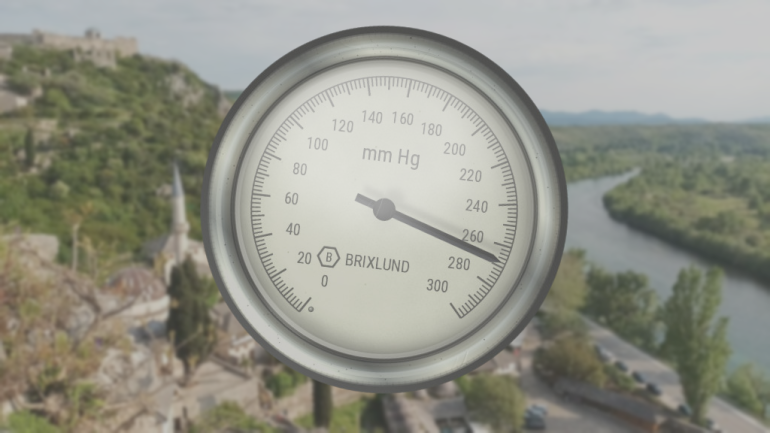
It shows value=268 unit=mmHg
